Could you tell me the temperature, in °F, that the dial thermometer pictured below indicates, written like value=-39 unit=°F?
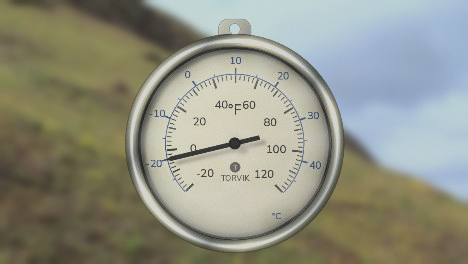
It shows value=-4 unit=°F
